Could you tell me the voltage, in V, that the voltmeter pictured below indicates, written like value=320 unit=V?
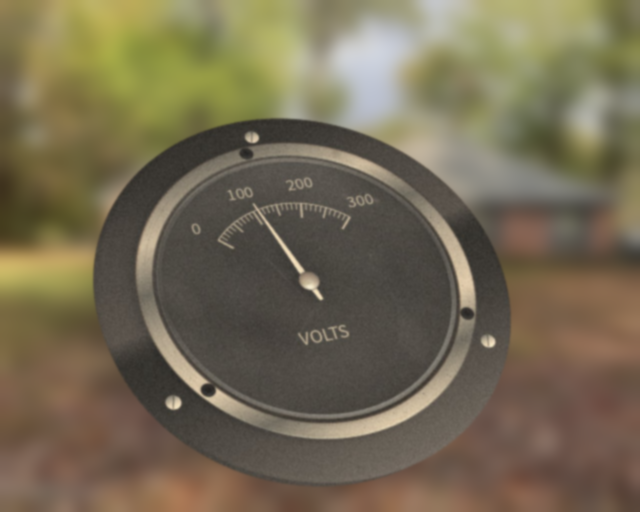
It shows value=100 unit=V
